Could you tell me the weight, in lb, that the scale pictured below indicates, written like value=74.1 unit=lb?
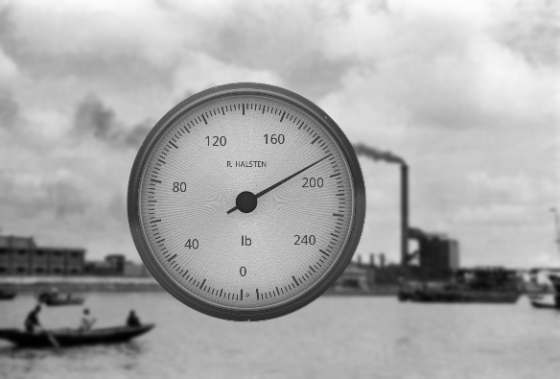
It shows value=190 unit=lb
